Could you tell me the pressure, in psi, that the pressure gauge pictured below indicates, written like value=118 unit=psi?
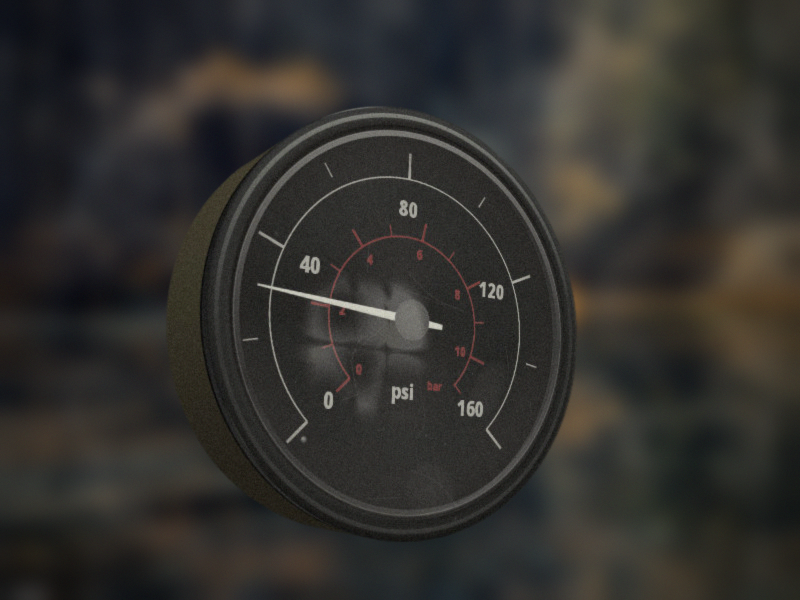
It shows value=30 unit=psi
